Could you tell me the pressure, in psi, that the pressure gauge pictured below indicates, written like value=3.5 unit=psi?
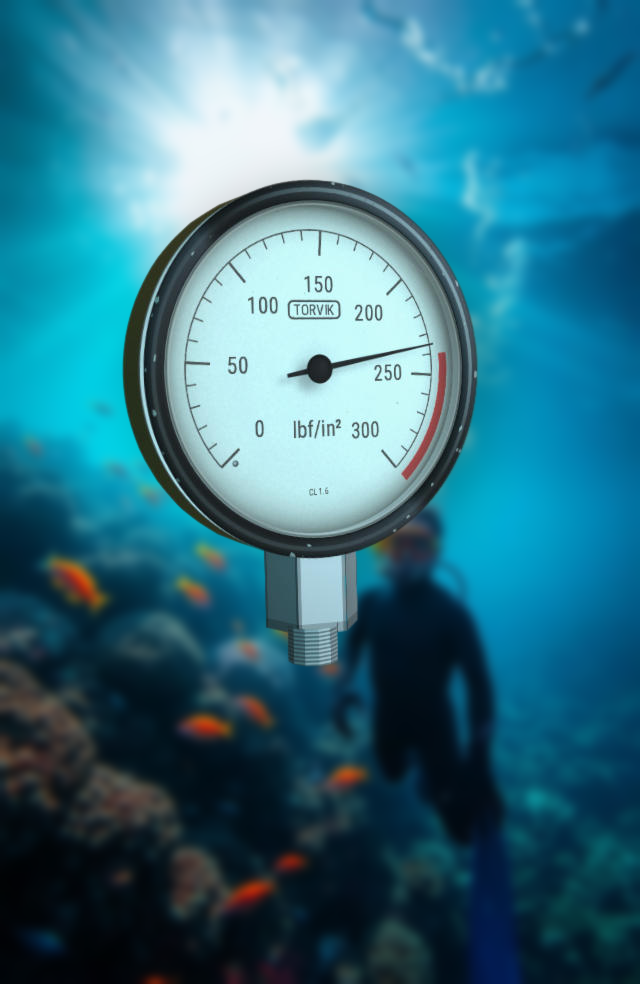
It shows value=235 unit=psi
